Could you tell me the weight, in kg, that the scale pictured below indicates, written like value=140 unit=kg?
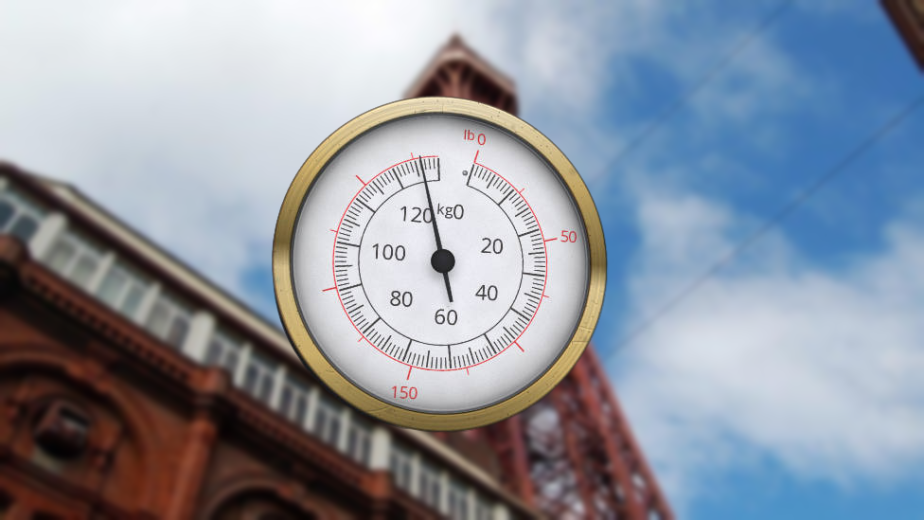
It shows value=126 unit=kg
